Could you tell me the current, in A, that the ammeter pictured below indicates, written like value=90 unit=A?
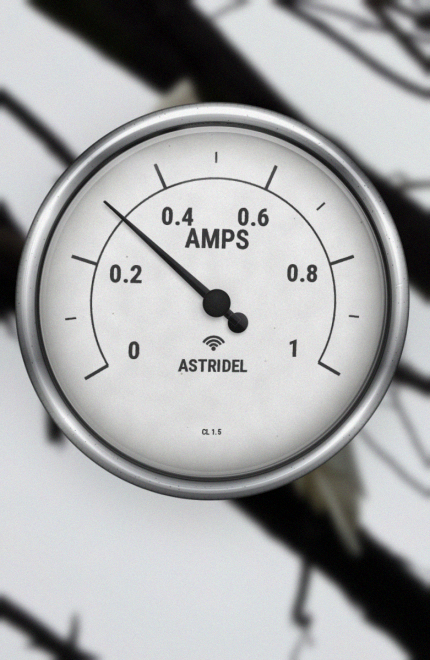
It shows value=0.3 unit=A
